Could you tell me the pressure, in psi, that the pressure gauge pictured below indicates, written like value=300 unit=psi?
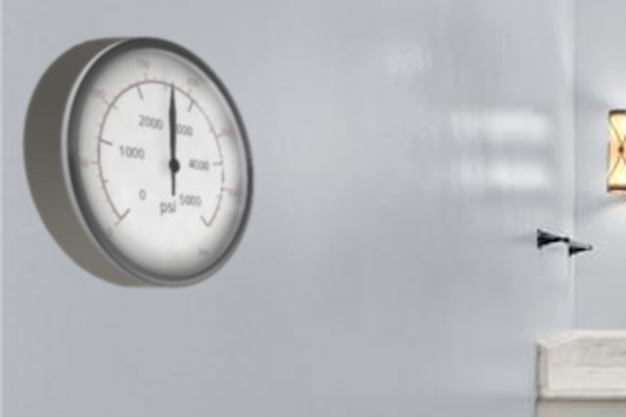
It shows value=2500 unit=psi
